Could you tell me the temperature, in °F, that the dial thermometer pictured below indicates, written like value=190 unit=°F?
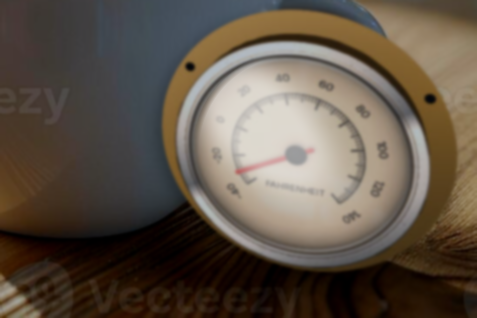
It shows value=-30 unit=°F
